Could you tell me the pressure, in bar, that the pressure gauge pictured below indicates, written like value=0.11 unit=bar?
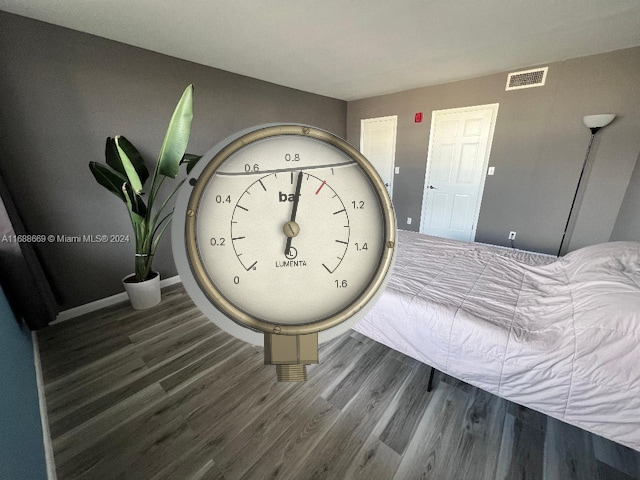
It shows value=0.85 unit=bar
